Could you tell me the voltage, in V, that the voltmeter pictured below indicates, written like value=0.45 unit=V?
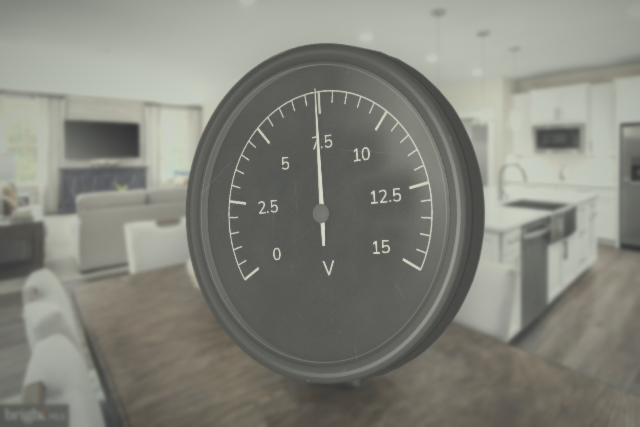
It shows value=7.5 unit=V
